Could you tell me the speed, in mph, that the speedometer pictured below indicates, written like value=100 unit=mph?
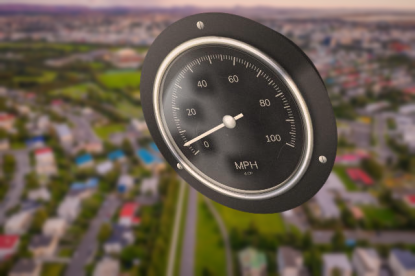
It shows value=5 unit=mph
